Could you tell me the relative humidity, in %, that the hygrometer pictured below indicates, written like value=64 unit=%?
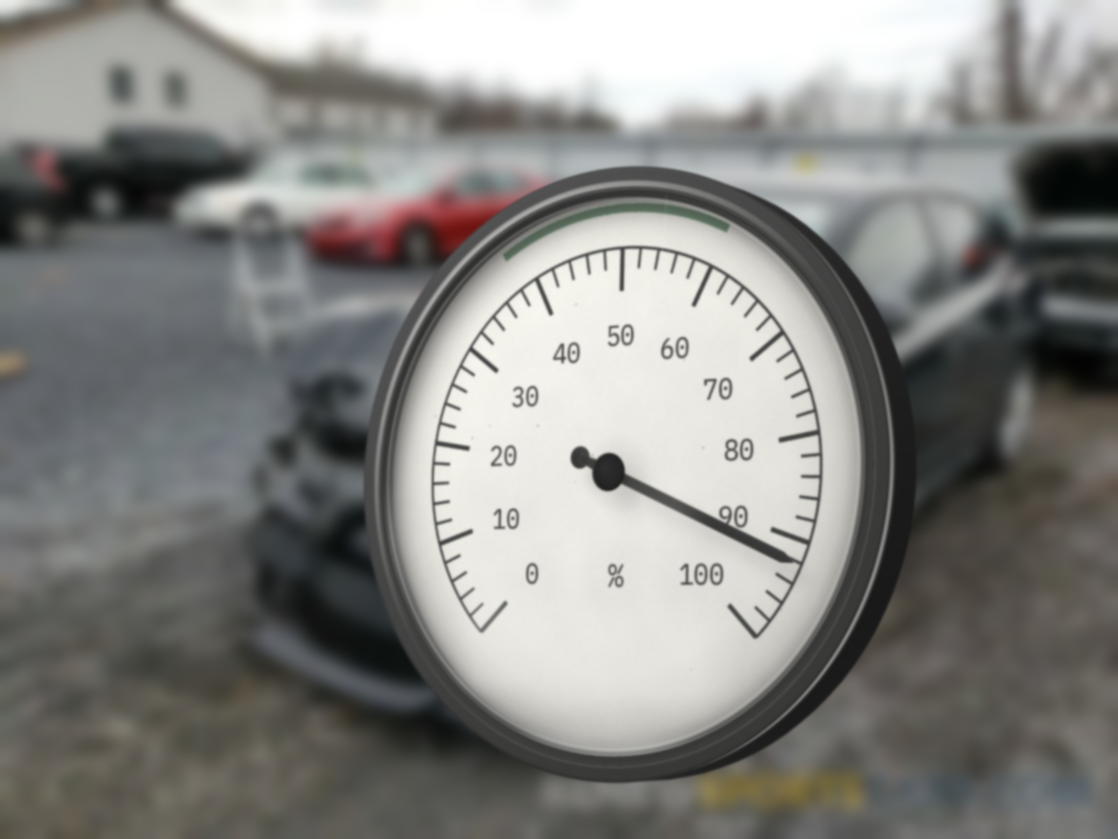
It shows value=92 unit=%
